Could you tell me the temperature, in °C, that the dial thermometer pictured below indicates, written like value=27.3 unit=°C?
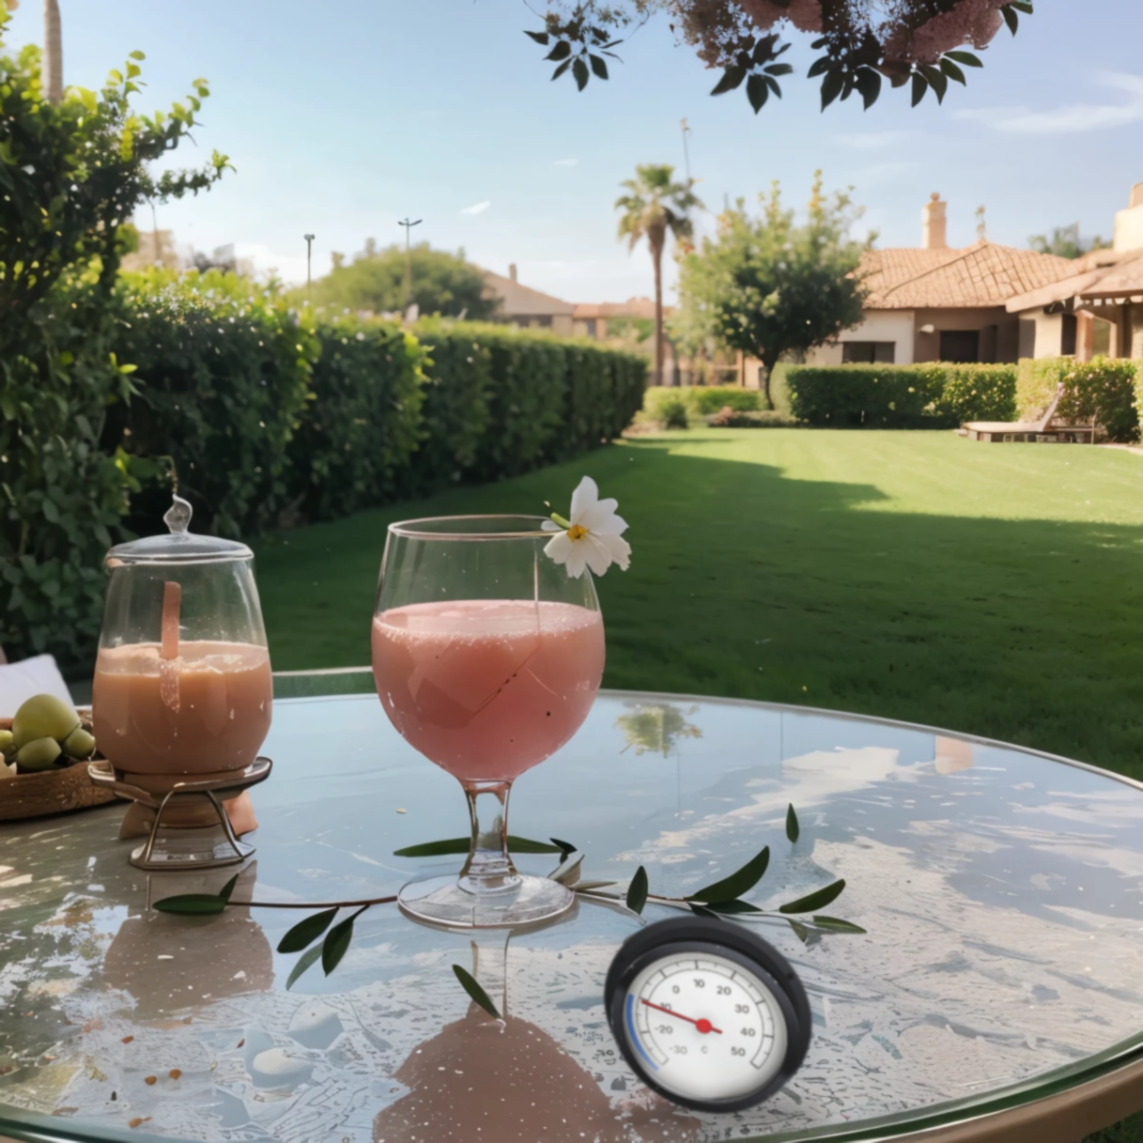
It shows value=-10 unit=°C
